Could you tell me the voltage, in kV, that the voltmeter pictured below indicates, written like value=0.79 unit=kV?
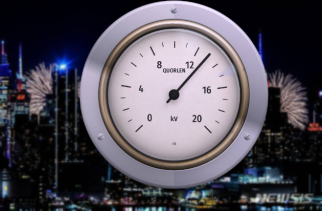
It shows value=13 unit=kV
